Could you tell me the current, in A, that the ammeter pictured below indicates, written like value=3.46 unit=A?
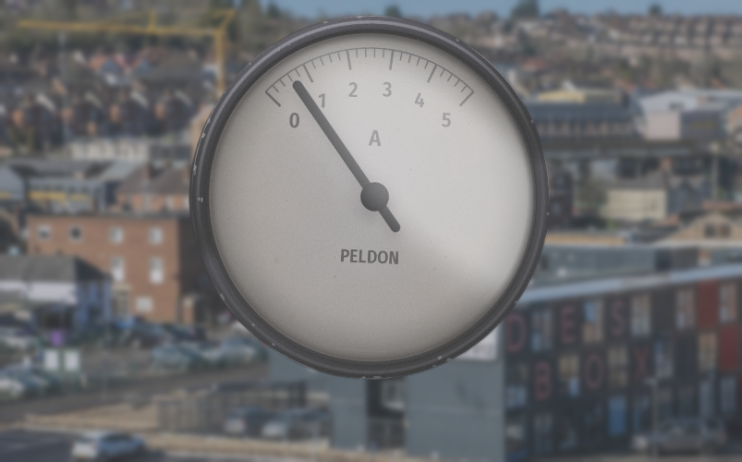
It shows value=0.6 unit=A
